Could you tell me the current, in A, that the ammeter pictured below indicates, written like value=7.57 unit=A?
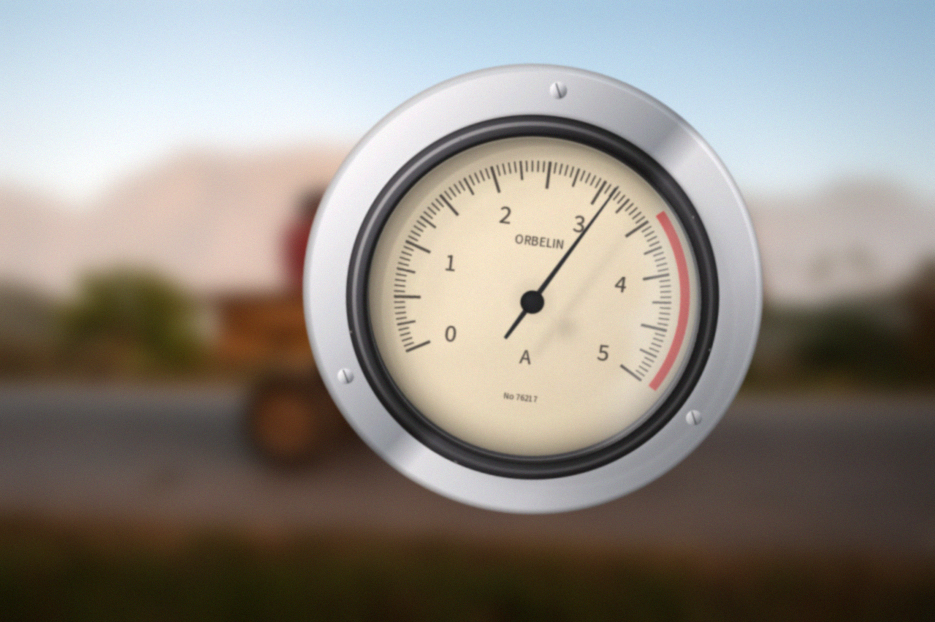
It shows value=3.1 unit=A
